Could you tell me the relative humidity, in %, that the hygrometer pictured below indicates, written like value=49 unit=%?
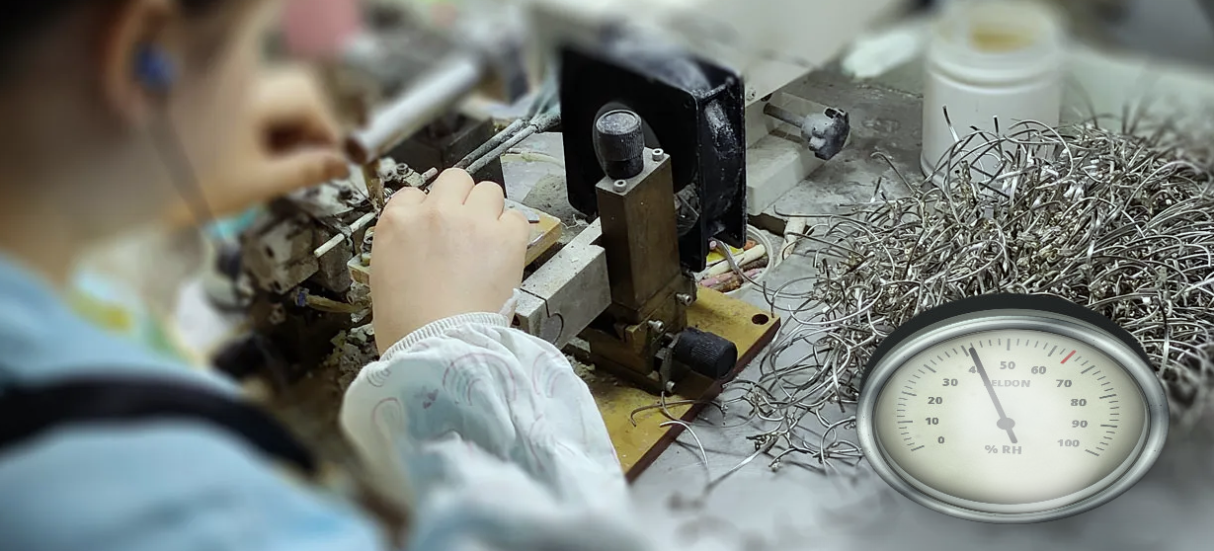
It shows value=42 unit=%
